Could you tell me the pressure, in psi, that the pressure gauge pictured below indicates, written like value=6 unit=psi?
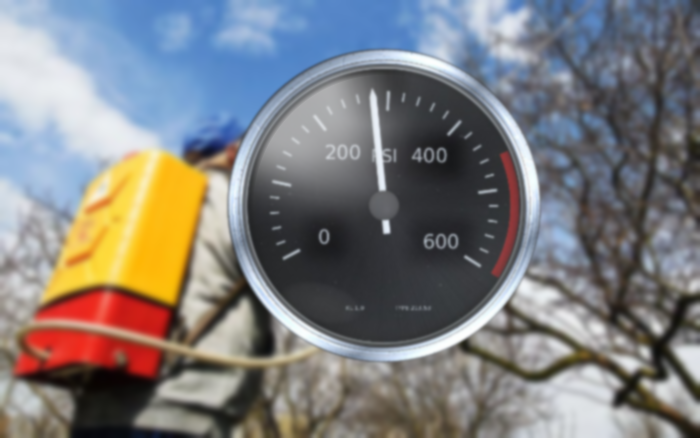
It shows value=280 unit=psi
